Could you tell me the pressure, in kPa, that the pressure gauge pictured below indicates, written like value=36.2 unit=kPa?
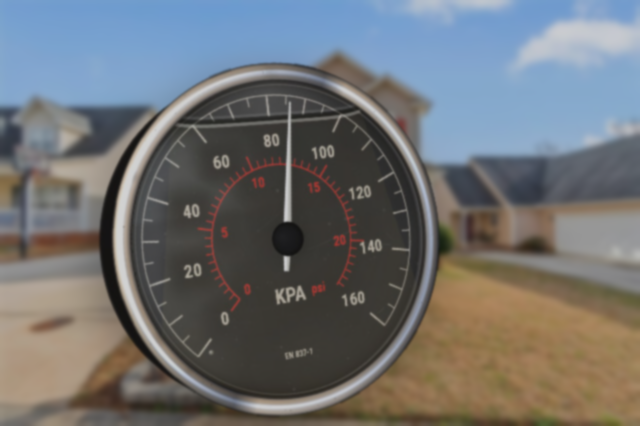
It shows value=85 unit=kPa
